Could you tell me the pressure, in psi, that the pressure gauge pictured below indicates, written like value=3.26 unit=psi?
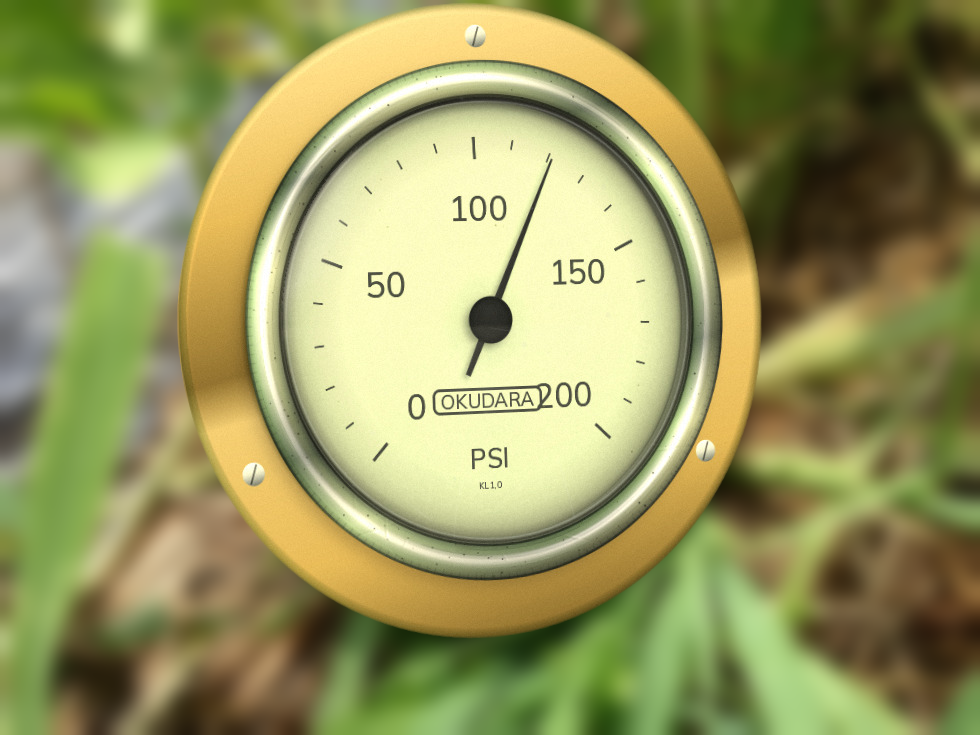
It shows value=120 unit=psi
